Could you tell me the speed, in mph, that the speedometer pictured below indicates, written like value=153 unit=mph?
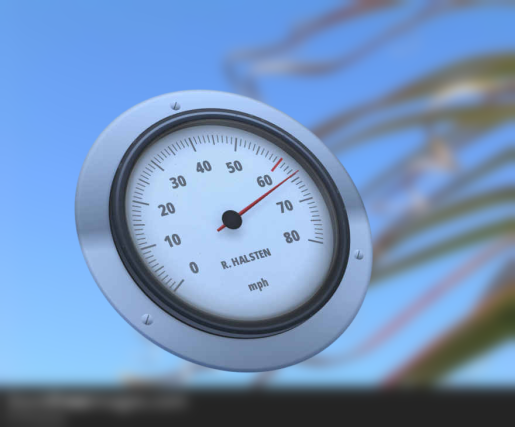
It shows value=64 unit=mph
